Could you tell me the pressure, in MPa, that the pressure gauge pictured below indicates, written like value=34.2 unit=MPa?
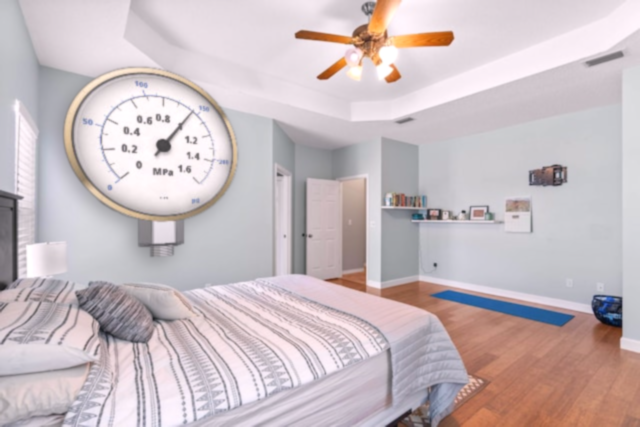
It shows value=1 unit=MPa
